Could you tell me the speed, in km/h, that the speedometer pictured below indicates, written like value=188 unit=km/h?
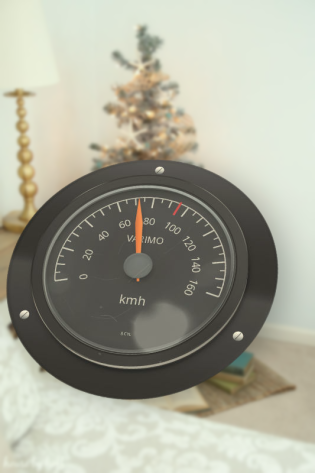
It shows value=72.5 unit=km/h
